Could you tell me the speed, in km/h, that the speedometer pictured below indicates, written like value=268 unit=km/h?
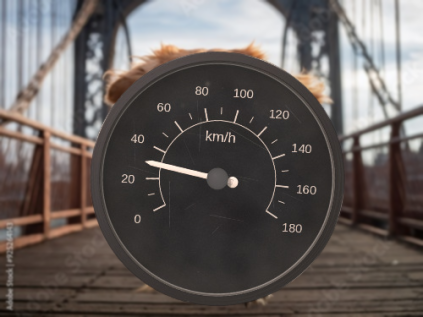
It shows value=30 unit=km/h
